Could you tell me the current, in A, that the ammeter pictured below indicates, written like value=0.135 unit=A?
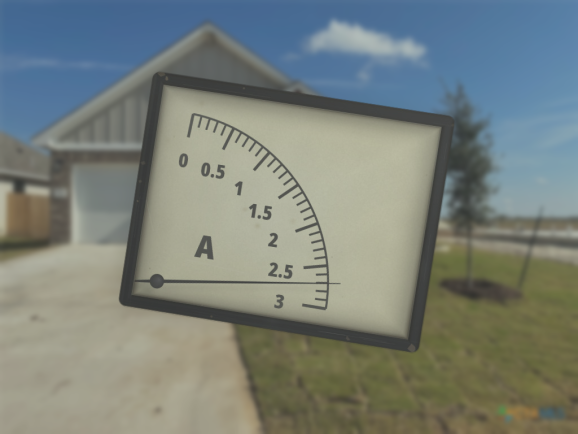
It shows value=2.7 unit=A
